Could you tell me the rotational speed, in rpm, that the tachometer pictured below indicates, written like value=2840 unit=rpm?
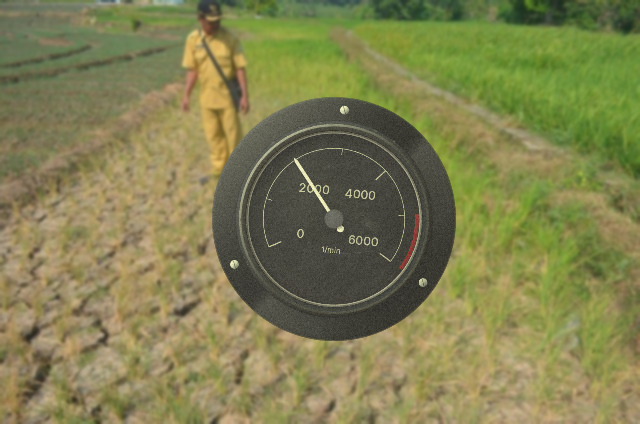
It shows value=2000 unit=rpm
